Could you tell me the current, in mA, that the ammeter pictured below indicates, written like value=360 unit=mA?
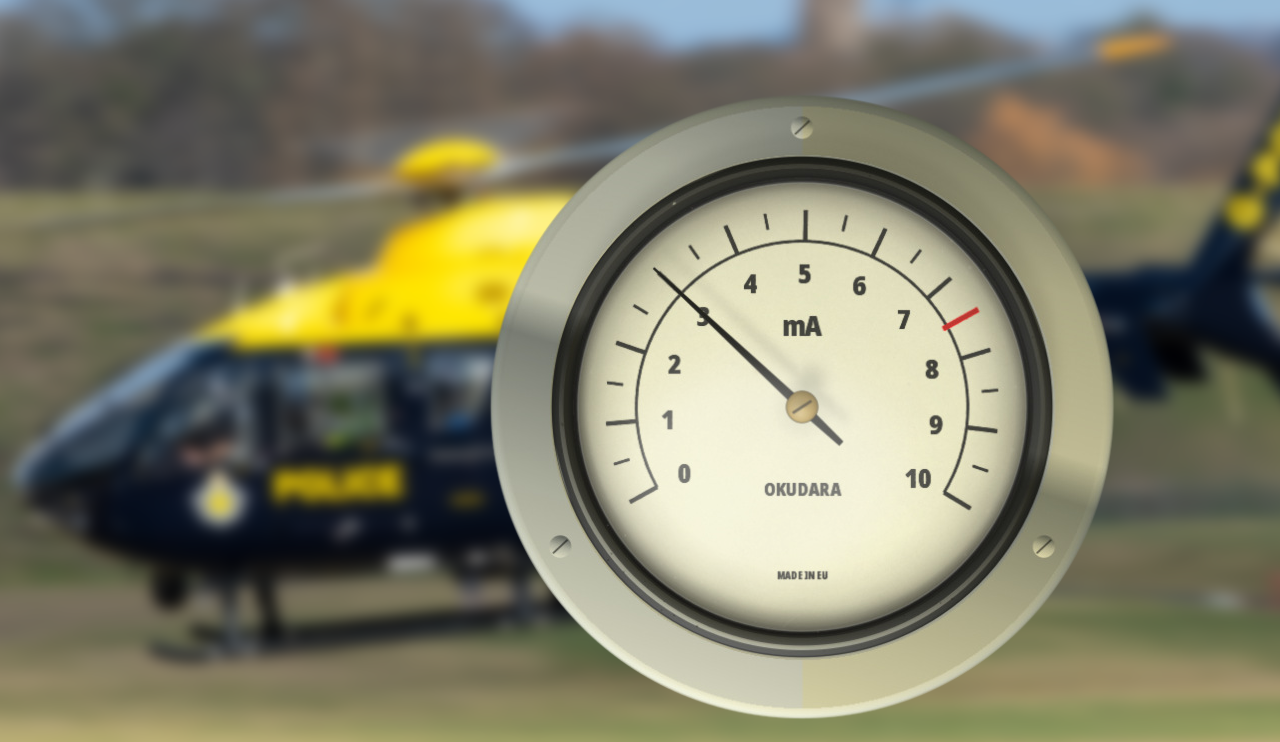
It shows value=3 unit=mA
